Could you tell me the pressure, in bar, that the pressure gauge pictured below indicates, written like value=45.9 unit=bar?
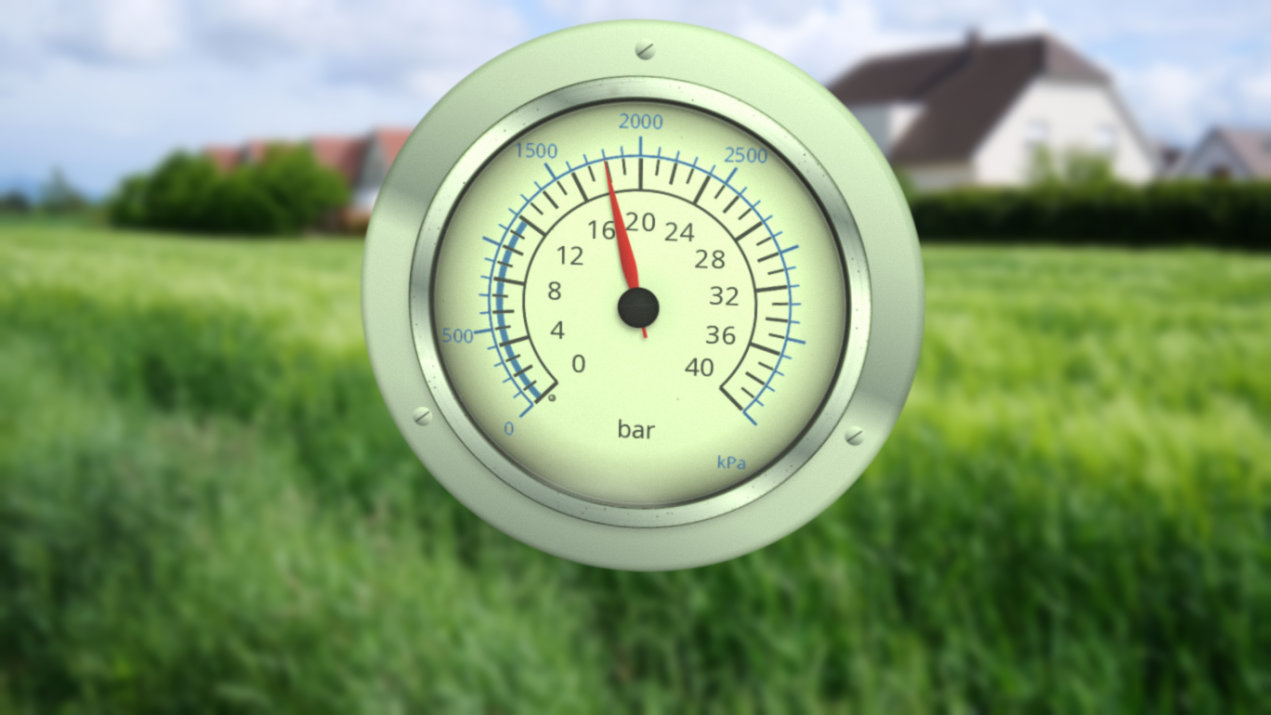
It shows value=18 unit=bar
